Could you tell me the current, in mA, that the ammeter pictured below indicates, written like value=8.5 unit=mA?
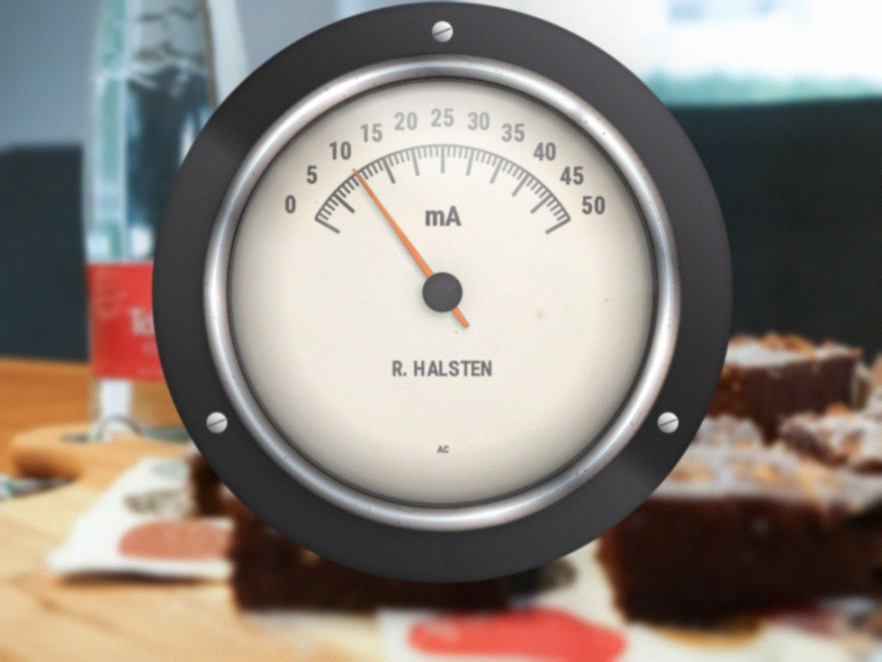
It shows value=10 unit=mA
